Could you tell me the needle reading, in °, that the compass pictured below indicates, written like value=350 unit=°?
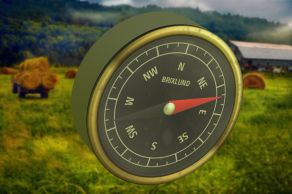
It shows value=70 unit=°
